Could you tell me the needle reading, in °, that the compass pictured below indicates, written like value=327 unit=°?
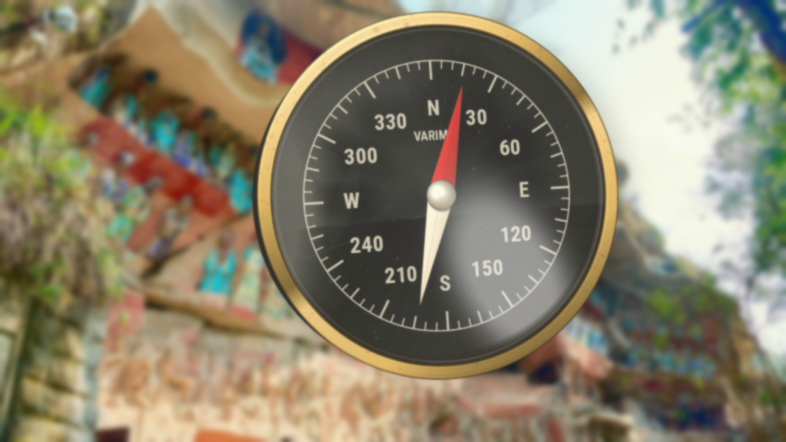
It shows value=15 unit=°
